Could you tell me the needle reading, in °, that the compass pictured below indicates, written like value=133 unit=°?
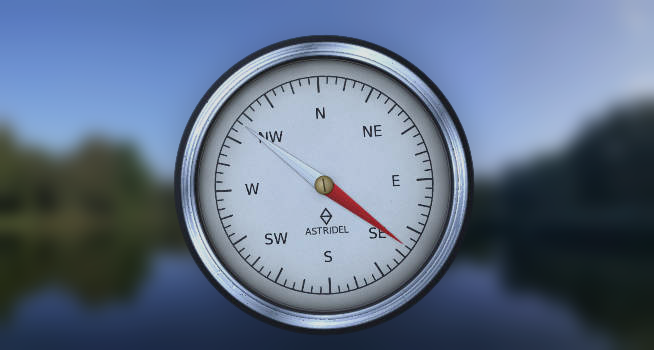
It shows value=130 unit=°
